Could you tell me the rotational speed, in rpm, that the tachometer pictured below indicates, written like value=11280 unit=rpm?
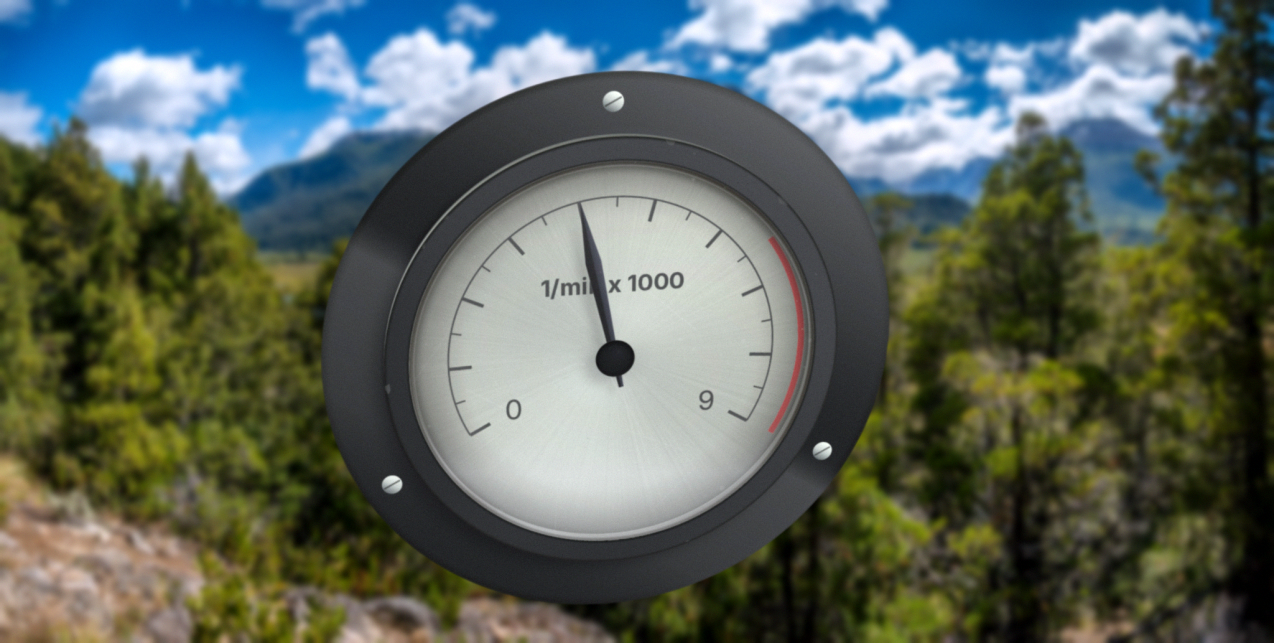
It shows value=4000 unit=rpm
